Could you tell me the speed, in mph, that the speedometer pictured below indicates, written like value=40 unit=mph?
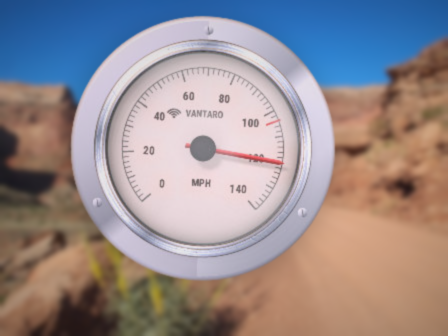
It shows value=120 unit=mph
